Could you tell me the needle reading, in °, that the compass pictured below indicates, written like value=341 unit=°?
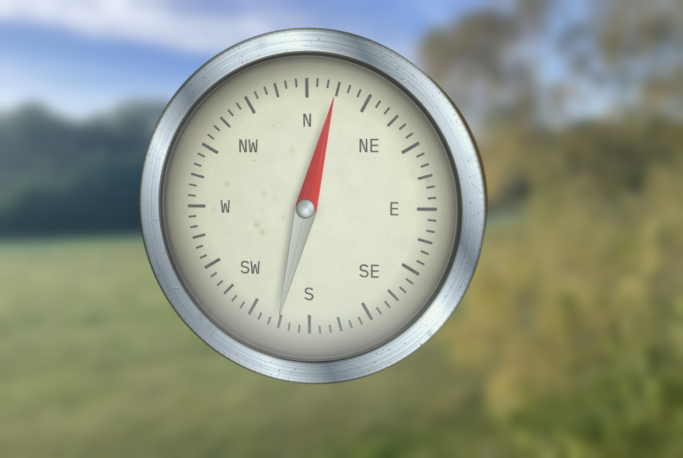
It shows value=15 unit=°
